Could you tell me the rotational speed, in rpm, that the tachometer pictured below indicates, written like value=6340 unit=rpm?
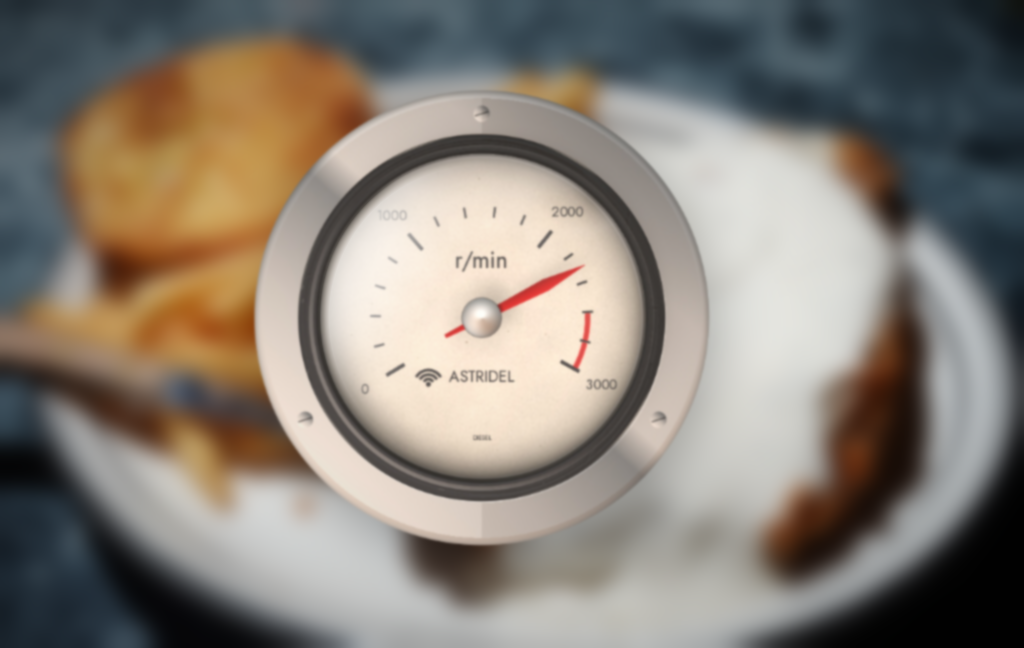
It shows value=2300 unit=rpm
